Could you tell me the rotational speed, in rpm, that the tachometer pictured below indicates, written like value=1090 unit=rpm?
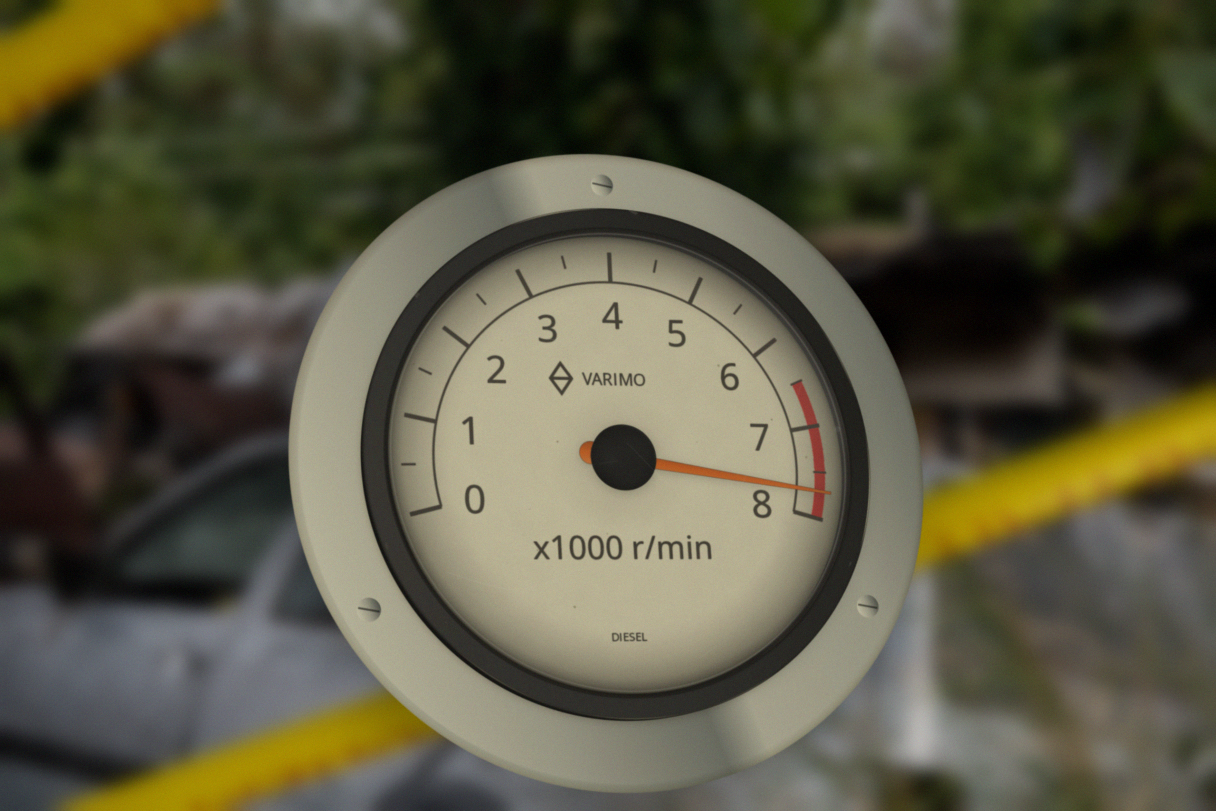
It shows value=7750 unit=rpm
